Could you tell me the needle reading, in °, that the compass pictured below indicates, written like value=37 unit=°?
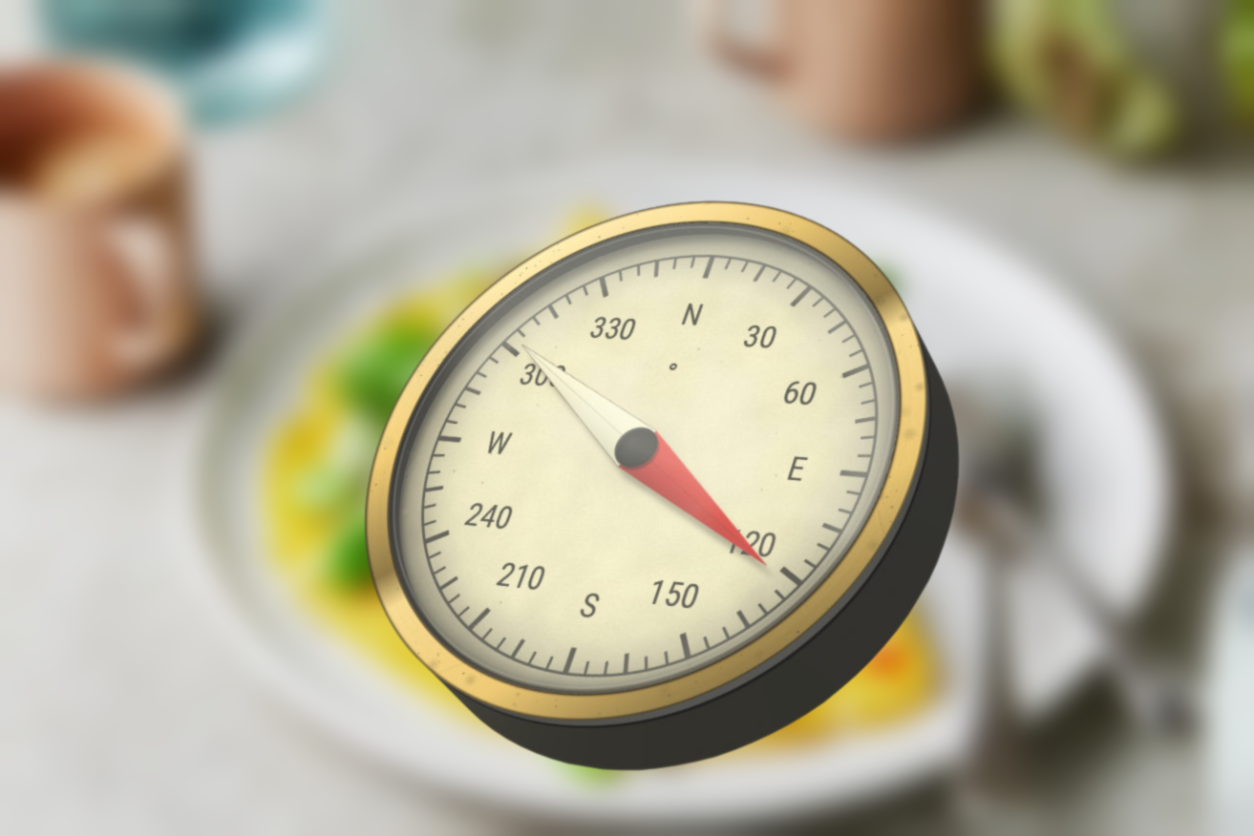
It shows value=122.5 unit=°
